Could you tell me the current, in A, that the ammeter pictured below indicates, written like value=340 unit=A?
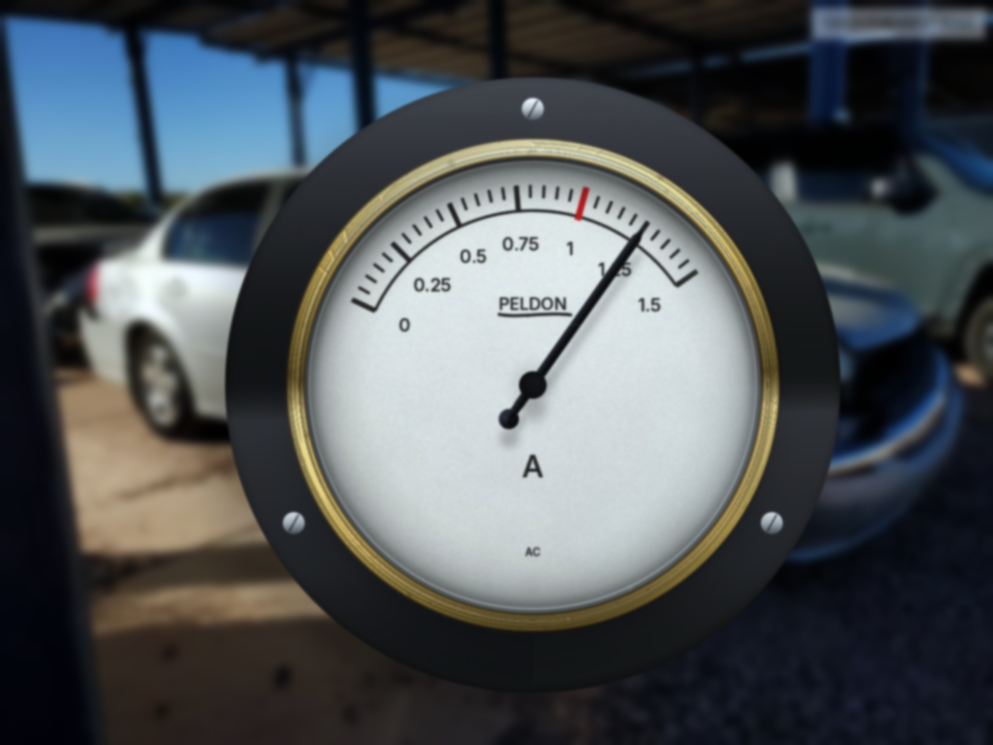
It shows value=1.25 unit=A
